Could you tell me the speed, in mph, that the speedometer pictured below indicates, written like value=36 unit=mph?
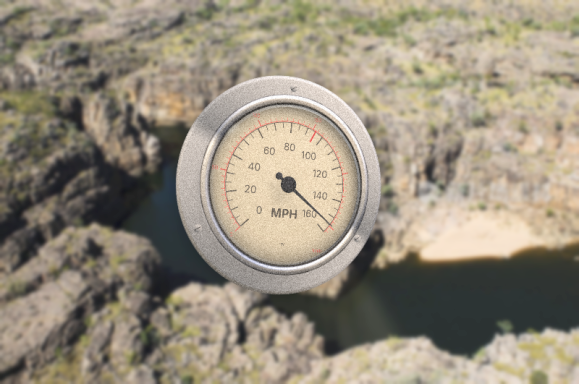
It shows value=155 unit=mph
